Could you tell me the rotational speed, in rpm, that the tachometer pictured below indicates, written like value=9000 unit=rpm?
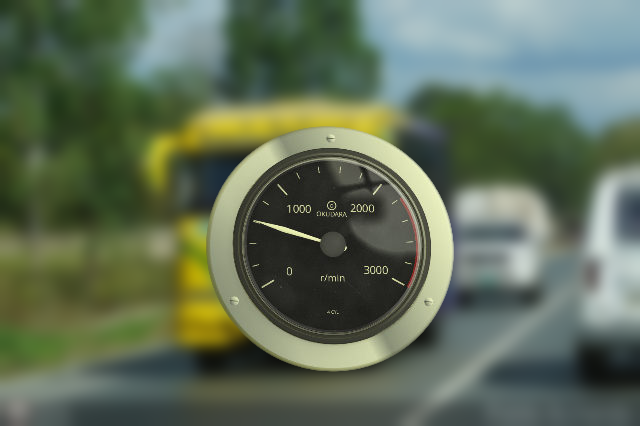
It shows value=600 unit=rpm
